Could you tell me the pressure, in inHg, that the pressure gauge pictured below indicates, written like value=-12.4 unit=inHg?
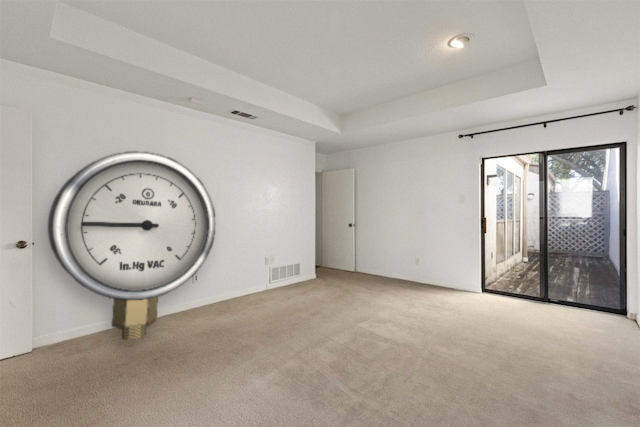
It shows value=-25 unit=inHg
